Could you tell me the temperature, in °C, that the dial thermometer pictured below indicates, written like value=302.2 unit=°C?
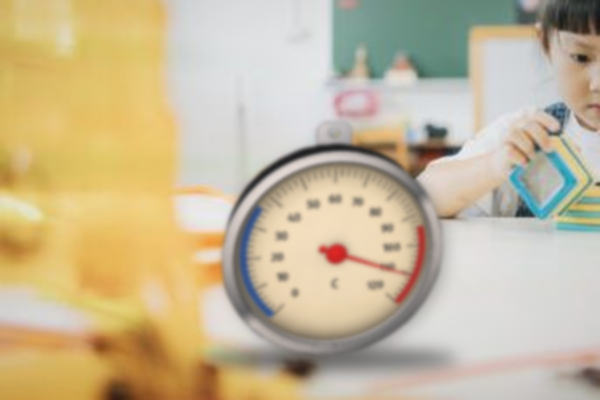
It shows value=110 unit=°C
